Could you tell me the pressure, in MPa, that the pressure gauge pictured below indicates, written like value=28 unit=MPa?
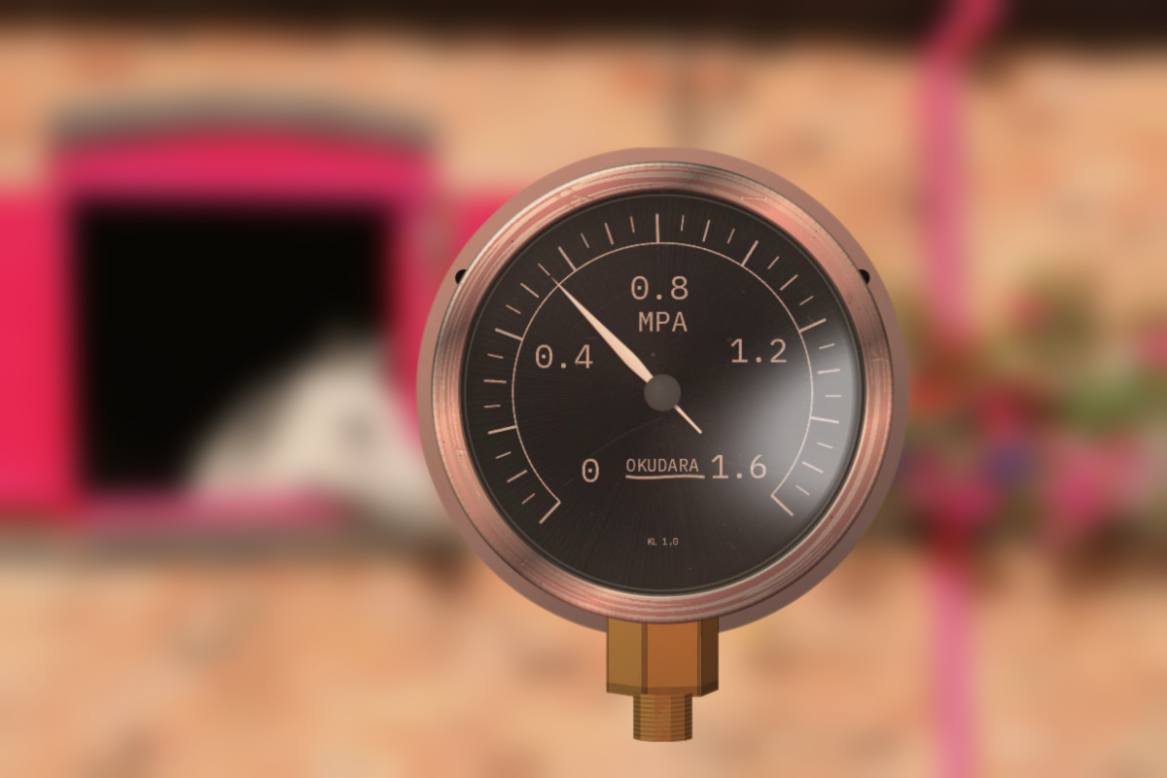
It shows value=0.55 unit=MPa
